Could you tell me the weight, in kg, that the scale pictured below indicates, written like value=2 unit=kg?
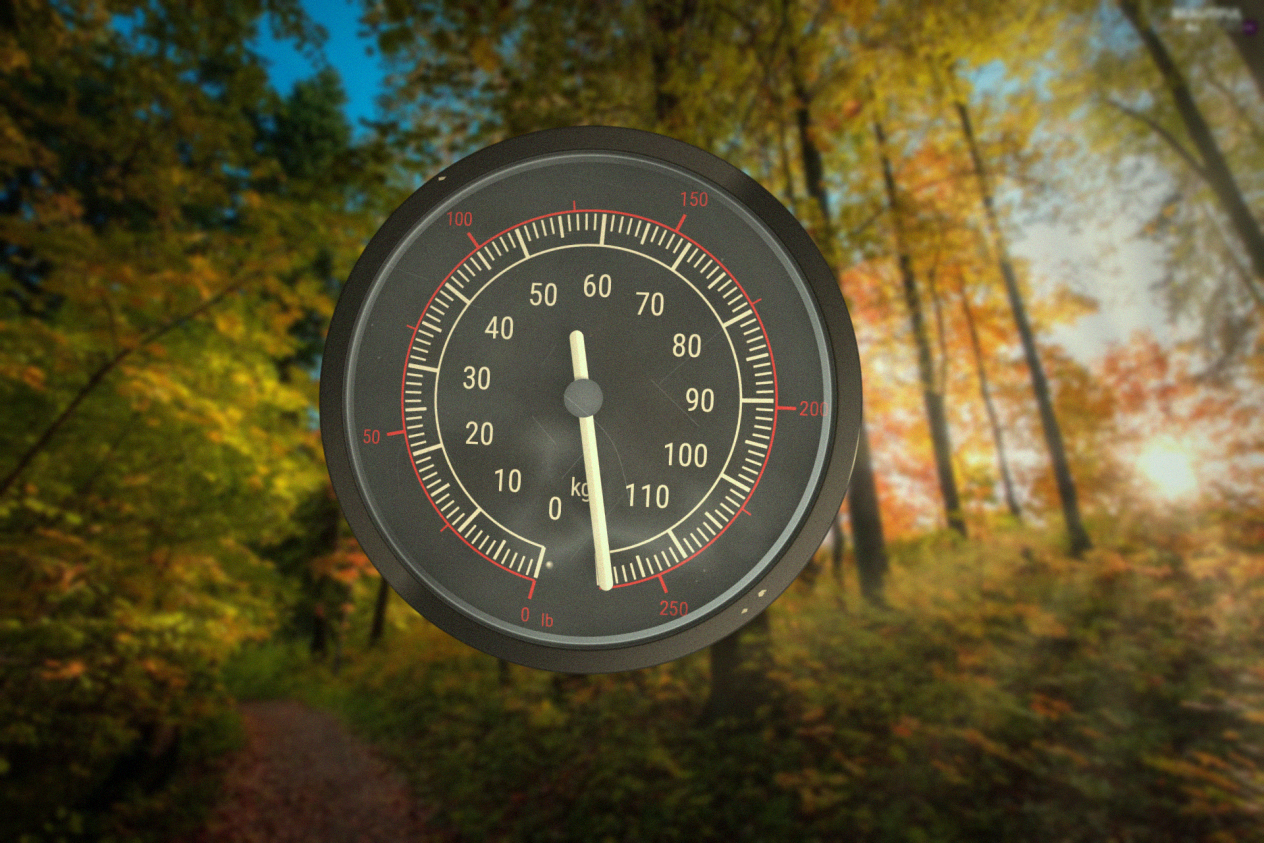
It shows value=119 unit=kg
